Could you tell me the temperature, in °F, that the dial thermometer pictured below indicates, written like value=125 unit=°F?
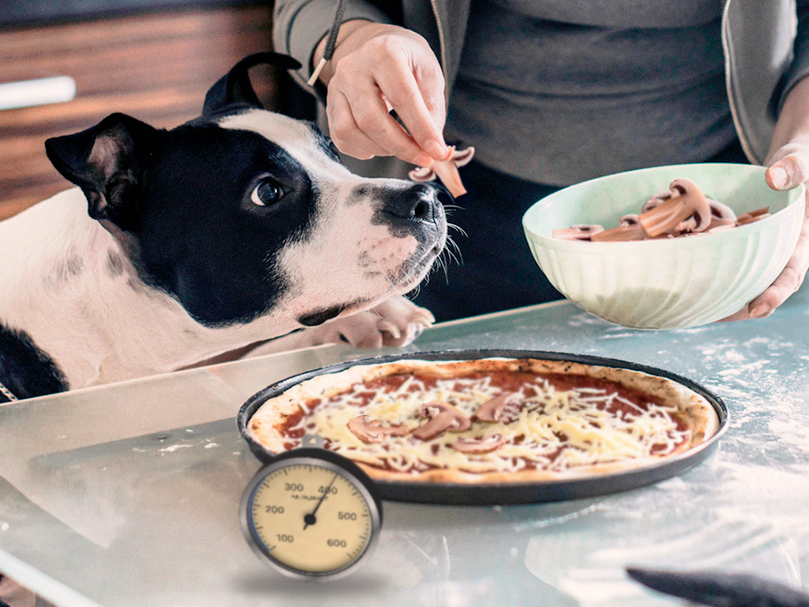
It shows value=400 unit=°F
